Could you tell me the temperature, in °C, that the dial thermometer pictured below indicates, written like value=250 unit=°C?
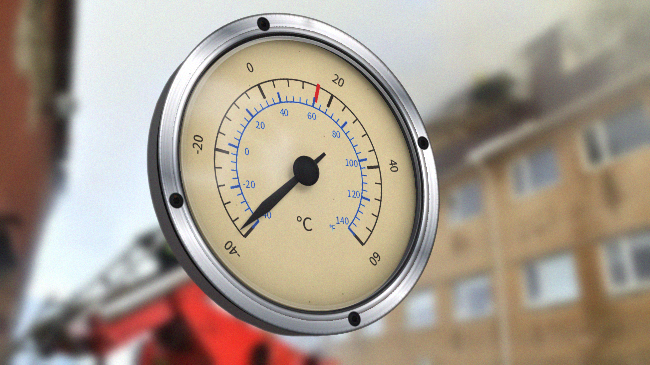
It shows value=-38 unit=°C
